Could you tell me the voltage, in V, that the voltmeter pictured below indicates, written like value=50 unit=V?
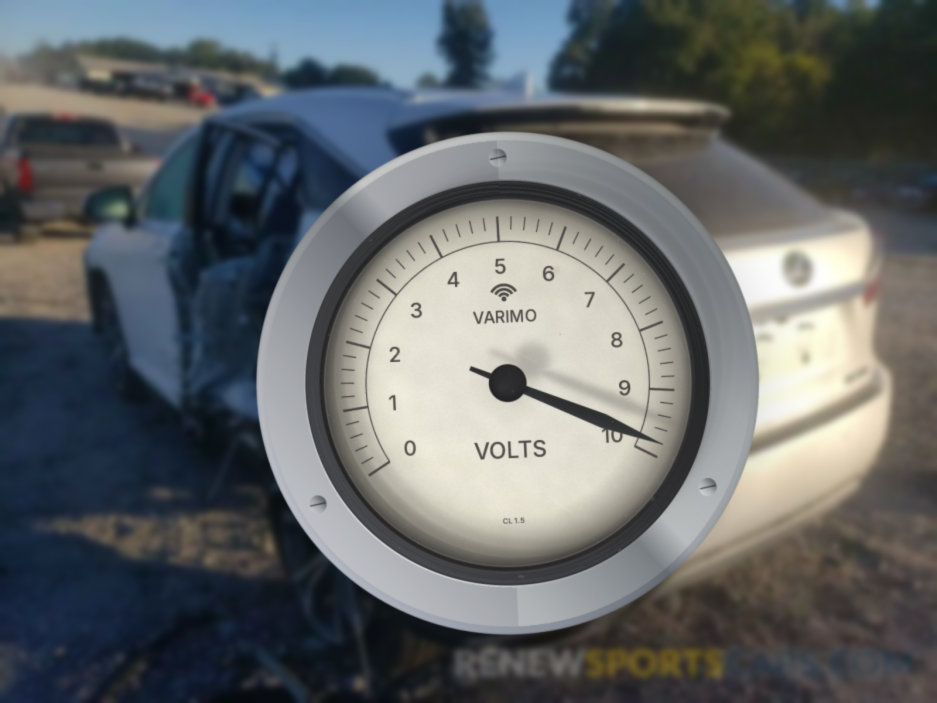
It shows value=9.8 unit=V
